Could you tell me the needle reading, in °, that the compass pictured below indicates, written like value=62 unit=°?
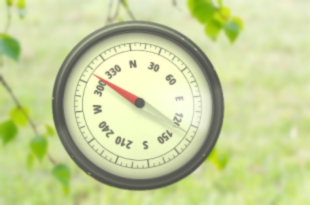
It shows value=310 unit=°
